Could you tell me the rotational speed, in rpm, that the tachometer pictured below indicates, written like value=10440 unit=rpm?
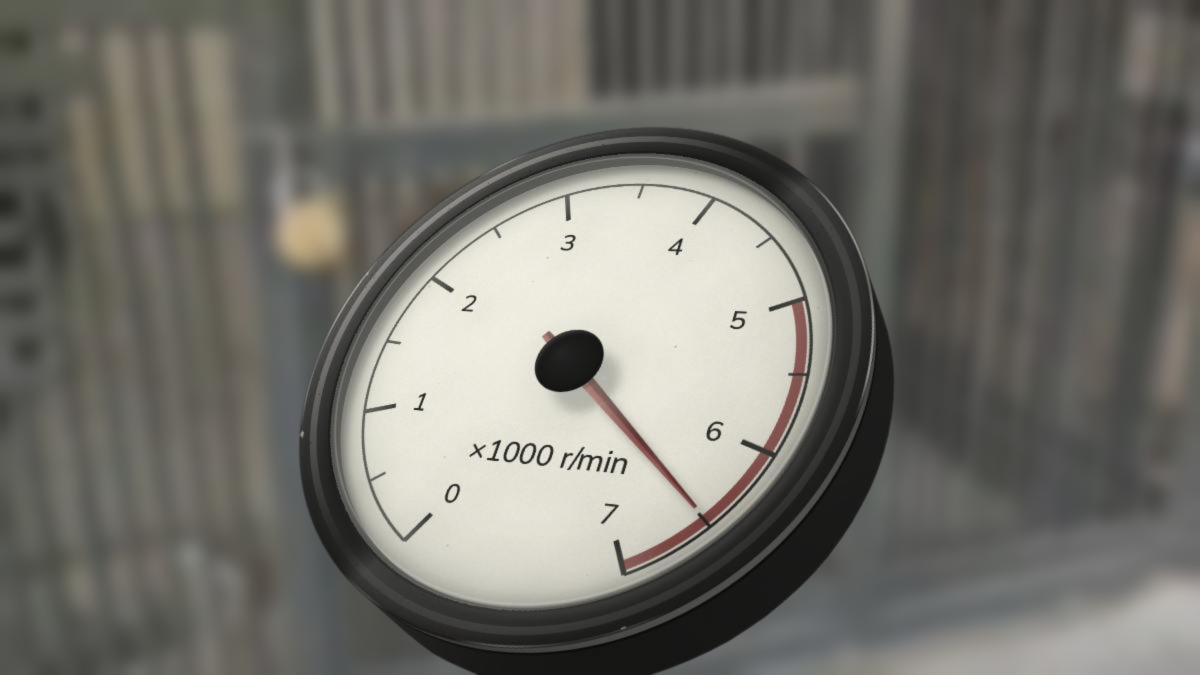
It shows value=6500 unit=rpm
